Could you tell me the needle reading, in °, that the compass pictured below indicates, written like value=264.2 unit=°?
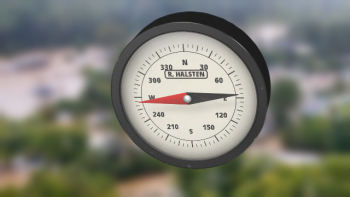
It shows value=265 unit=°
